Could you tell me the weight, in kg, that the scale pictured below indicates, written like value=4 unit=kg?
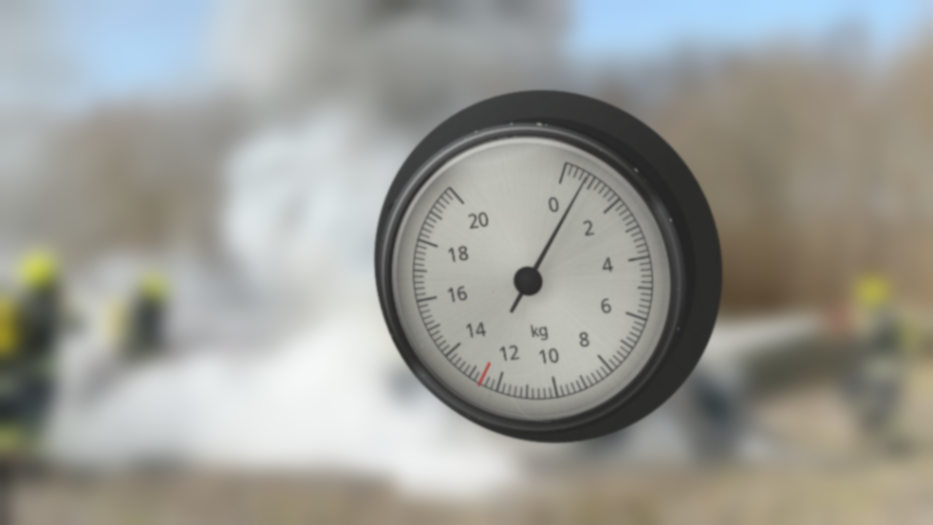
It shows value=0.8 unit=kg
